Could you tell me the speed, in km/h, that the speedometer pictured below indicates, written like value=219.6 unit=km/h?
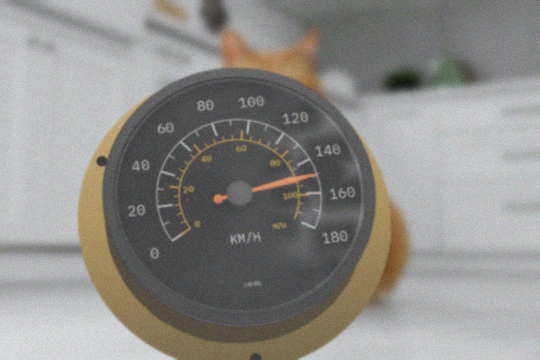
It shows value=150 unit=km/h
